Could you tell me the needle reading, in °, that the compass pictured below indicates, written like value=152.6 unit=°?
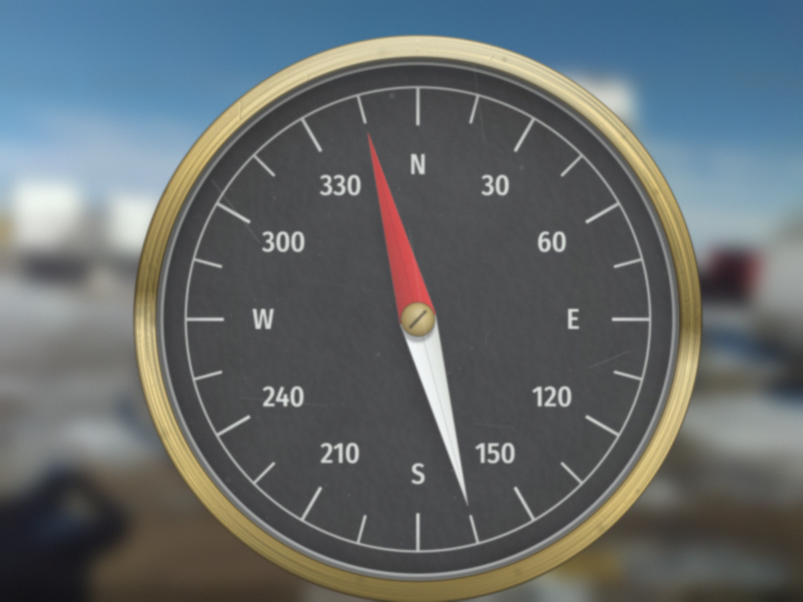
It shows value=345 unit=°
